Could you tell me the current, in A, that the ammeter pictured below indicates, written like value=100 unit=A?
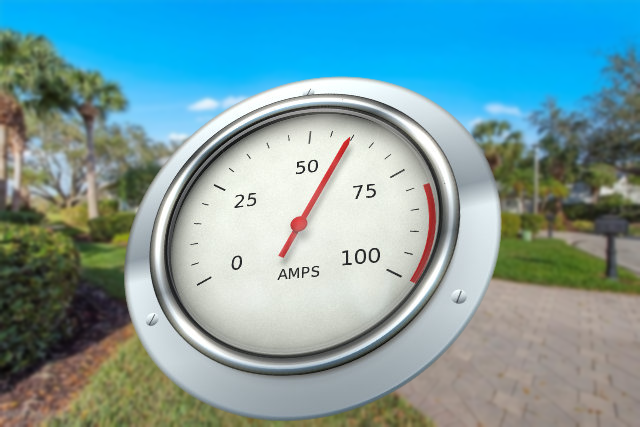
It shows value=60 unit=A
